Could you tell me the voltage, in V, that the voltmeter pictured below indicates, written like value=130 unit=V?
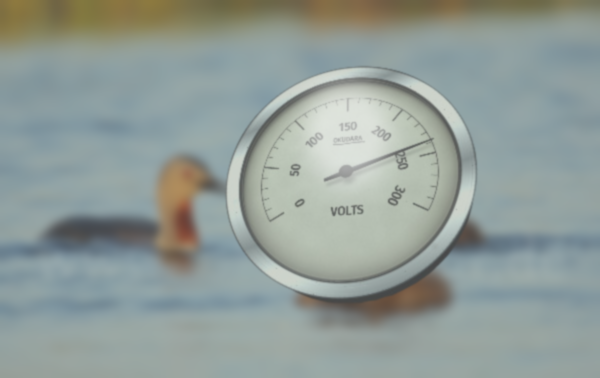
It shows value=240 unit=V
